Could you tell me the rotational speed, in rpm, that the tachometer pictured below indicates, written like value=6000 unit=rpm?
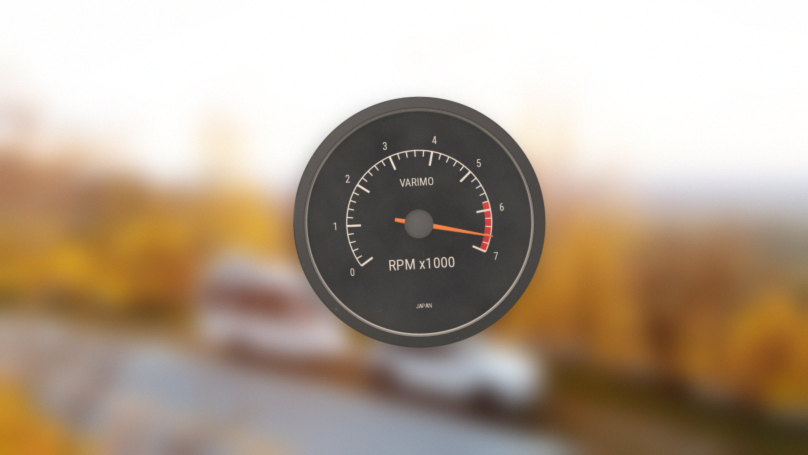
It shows value=6600 unit=rpm
